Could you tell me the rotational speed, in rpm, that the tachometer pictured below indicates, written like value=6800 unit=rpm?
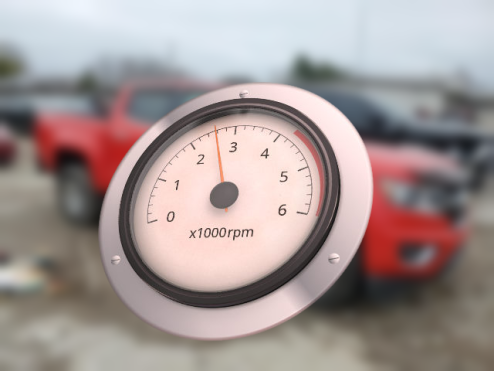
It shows value=2600 unit=rpm
